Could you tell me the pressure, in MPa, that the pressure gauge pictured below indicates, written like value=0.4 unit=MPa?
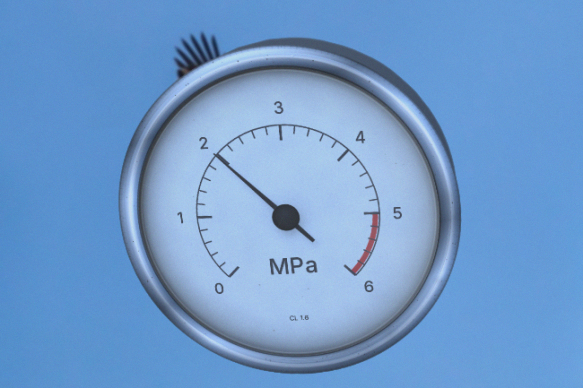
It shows value=2 unit=MPa
